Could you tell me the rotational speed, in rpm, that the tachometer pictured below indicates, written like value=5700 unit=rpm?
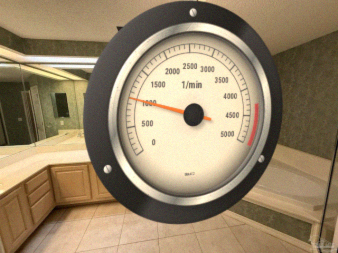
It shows value=1000 unit=rpm
